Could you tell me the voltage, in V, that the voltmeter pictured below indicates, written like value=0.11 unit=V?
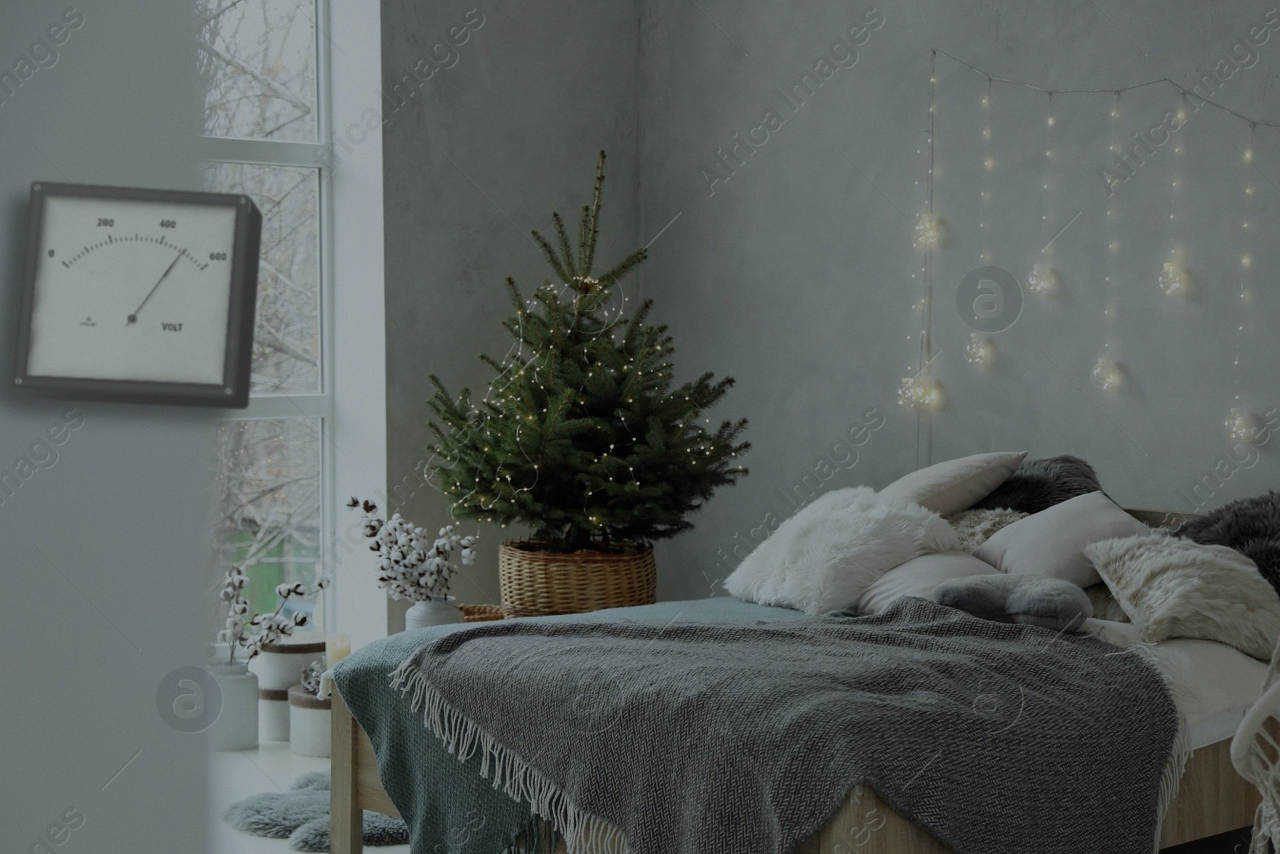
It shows value=500 unit=V
